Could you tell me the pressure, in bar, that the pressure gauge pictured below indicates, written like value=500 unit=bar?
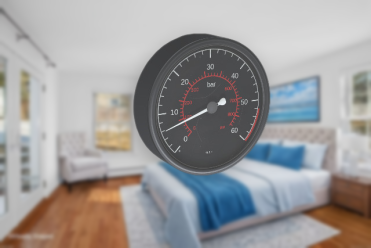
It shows value=6 unit=bar
